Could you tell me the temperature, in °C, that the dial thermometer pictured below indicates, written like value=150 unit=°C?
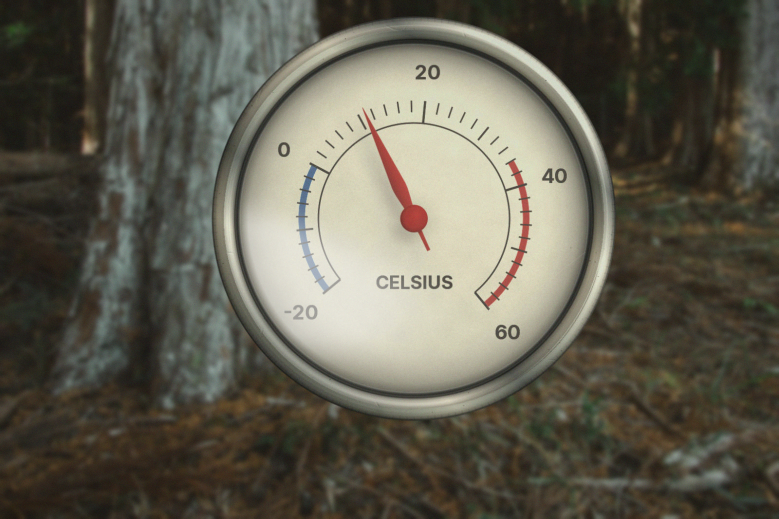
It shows value=11 unit=°C
